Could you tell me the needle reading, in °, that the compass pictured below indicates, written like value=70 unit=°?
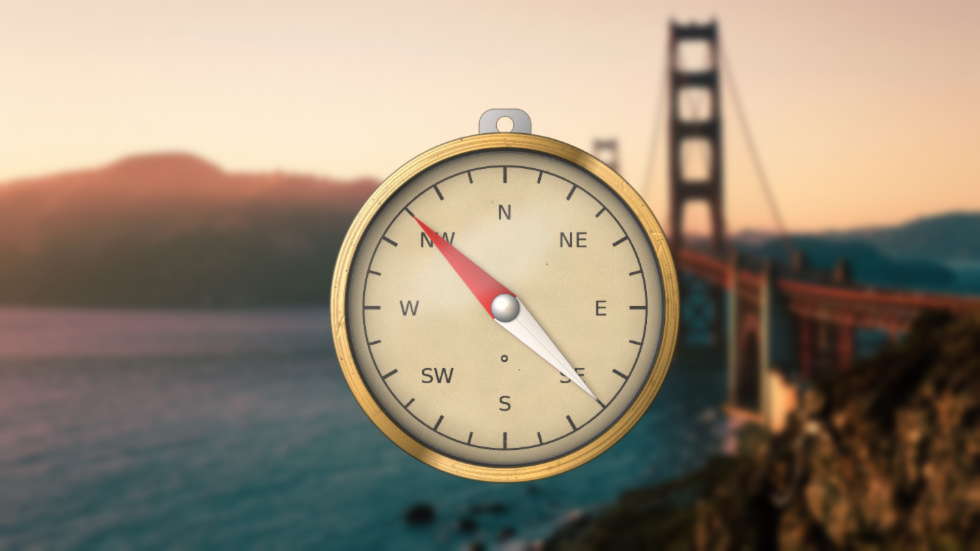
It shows value=315 unit=°
